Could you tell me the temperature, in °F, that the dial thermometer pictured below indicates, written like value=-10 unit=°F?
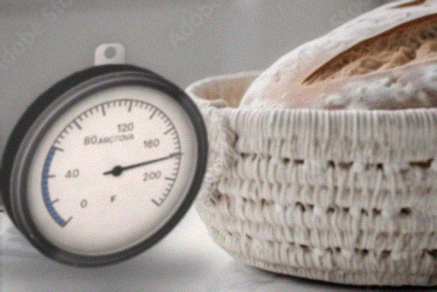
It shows value=180 unit=°F
